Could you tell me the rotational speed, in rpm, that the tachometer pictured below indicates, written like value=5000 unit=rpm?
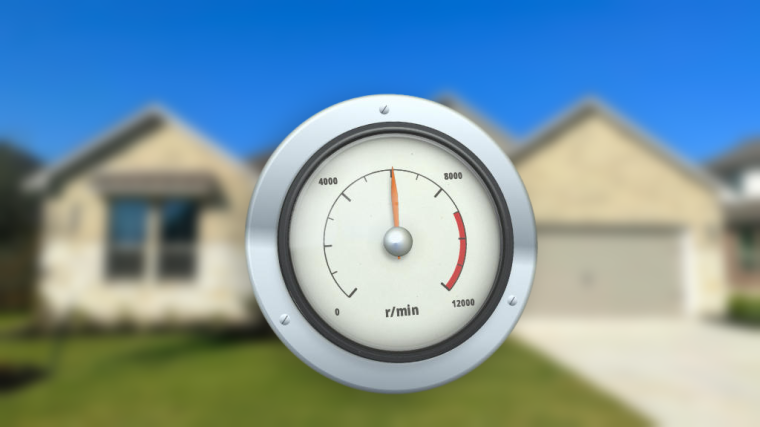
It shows value=6000 unit=rpm
